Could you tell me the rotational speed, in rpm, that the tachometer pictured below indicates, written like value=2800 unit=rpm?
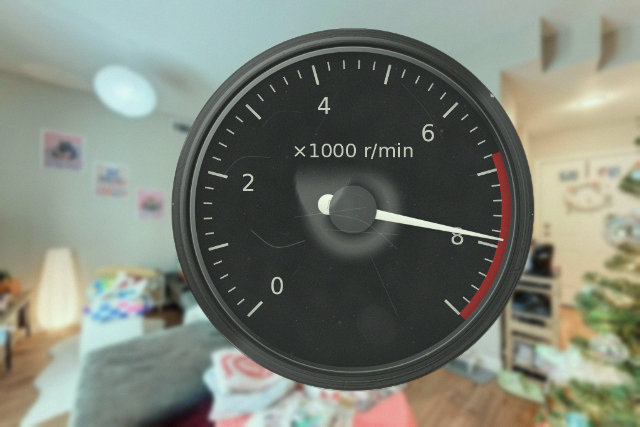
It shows value=7900 unit=rpm
